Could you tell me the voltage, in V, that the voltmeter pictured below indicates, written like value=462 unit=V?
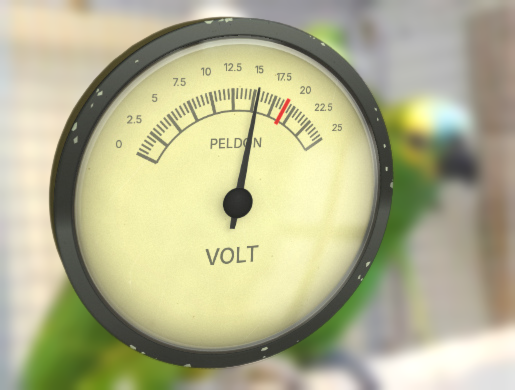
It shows value=15 unit=V
